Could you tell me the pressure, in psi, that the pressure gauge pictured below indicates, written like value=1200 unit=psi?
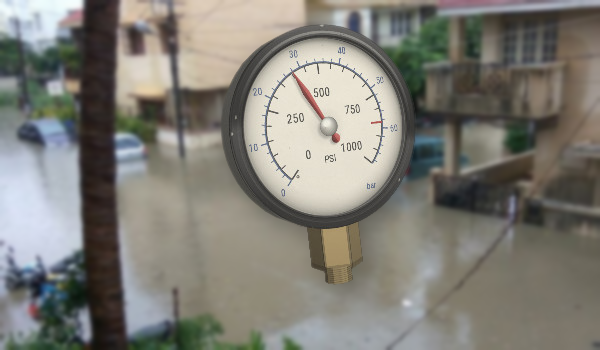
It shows value=400 unit=psi
